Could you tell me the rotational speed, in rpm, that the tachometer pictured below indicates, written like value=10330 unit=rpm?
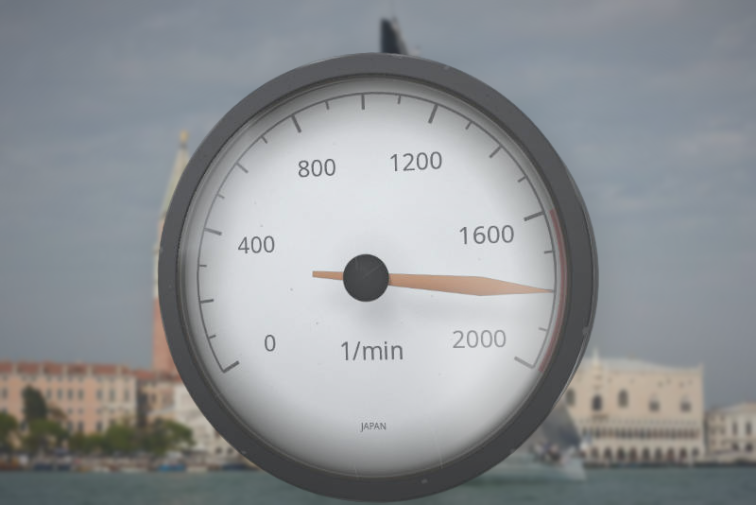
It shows value=1800 unit=rpm
